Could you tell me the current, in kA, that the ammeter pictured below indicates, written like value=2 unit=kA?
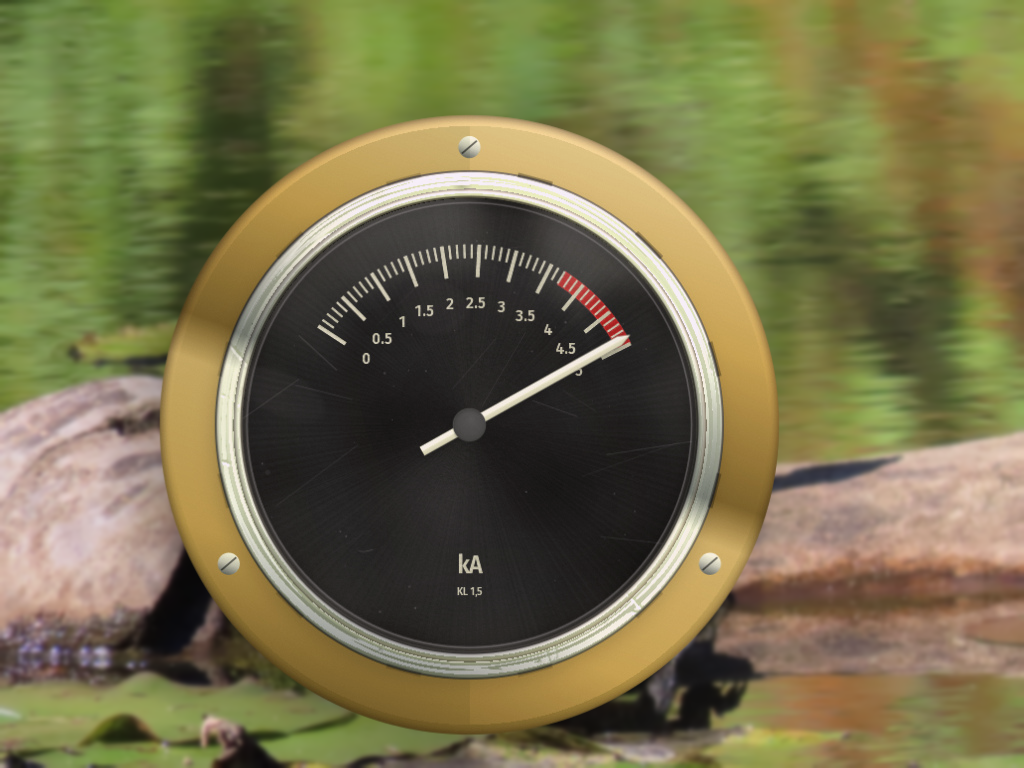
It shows value=4.9 unit=kA
